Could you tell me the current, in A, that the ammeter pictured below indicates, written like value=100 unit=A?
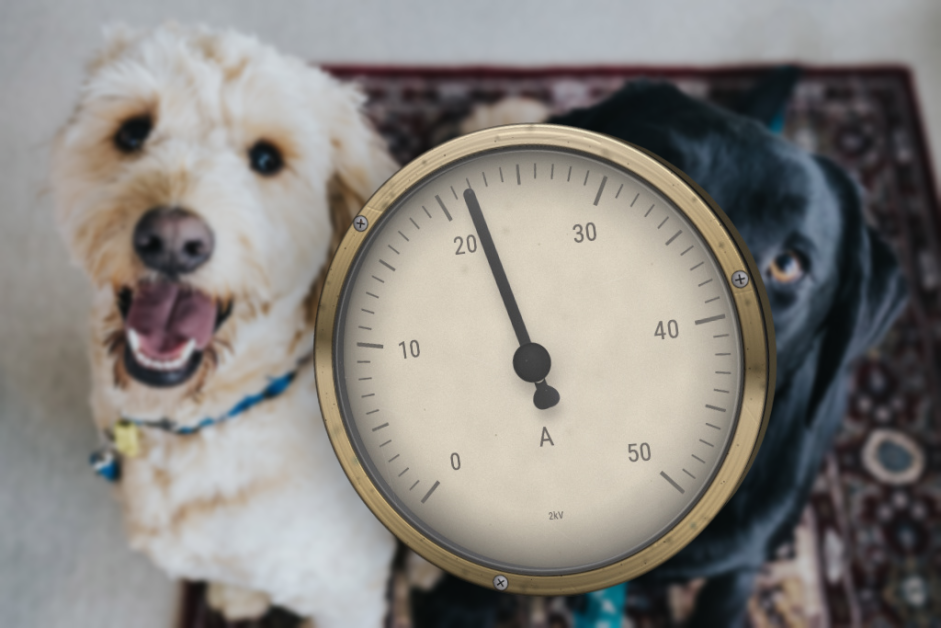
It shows value=22 unit=A
